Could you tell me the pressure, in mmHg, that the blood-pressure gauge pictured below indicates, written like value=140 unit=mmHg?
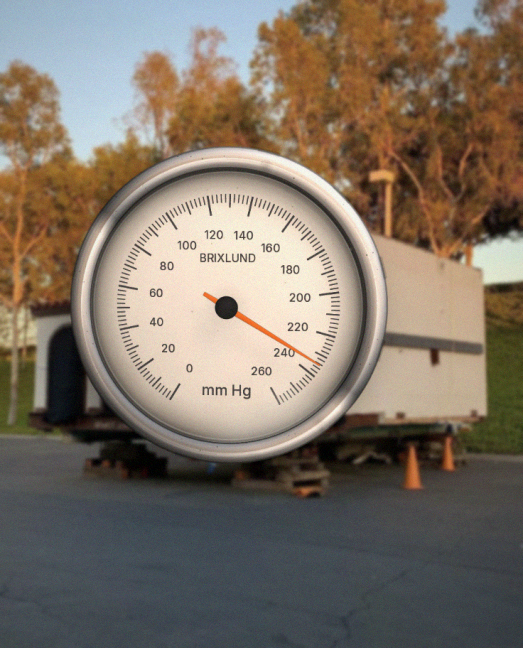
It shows value=234 unit=mmHg
